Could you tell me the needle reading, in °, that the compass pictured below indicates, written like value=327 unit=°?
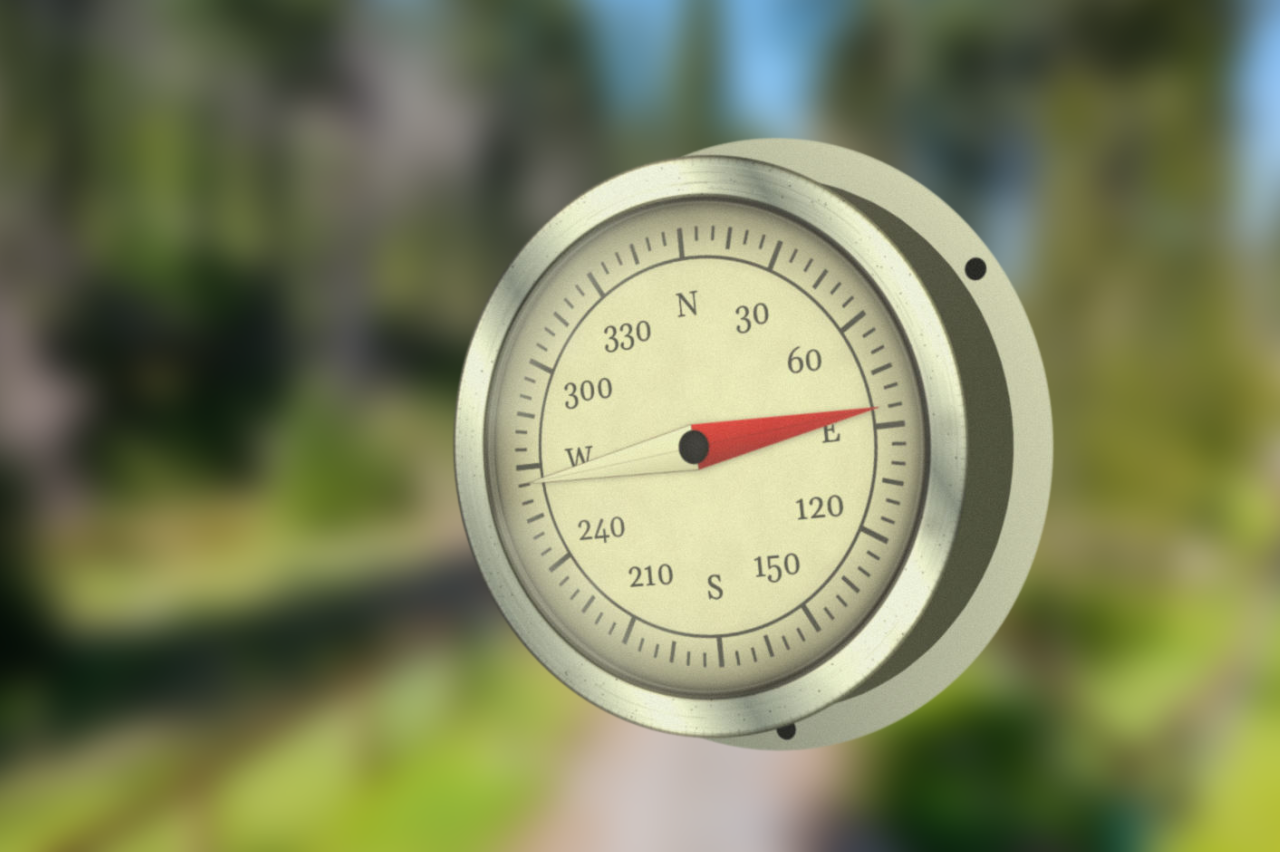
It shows value=85 unit=°
